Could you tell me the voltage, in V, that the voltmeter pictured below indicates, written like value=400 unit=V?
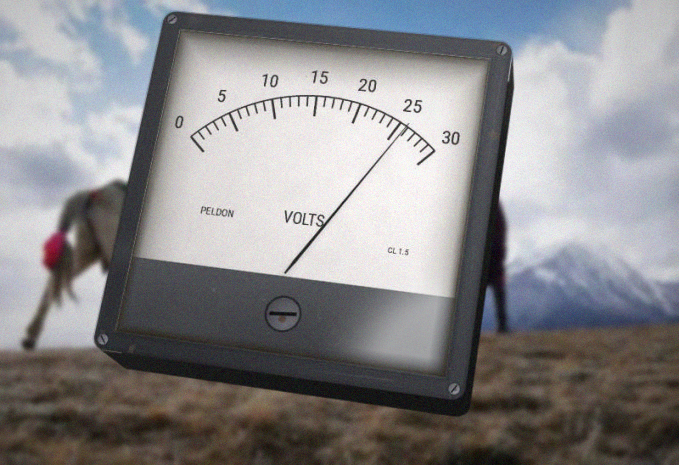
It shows value=26 unit=V
